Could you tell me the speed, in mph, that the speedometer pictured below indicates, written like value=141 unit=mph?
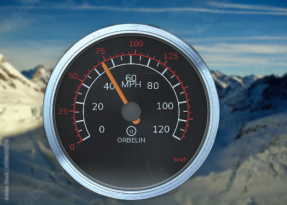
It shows value=45 unit=mph
